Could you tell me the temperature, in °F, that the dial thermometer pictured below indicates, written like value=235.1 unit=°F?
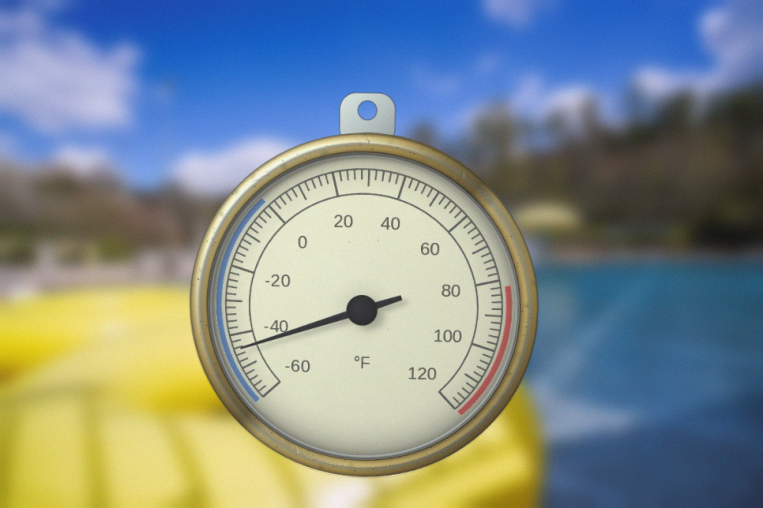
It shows value=-44 unit=°F
